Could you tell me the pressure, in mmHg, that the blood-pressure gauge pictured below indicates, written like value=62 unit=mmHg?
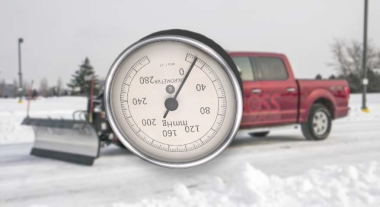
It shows value=10 unit=mmHg
